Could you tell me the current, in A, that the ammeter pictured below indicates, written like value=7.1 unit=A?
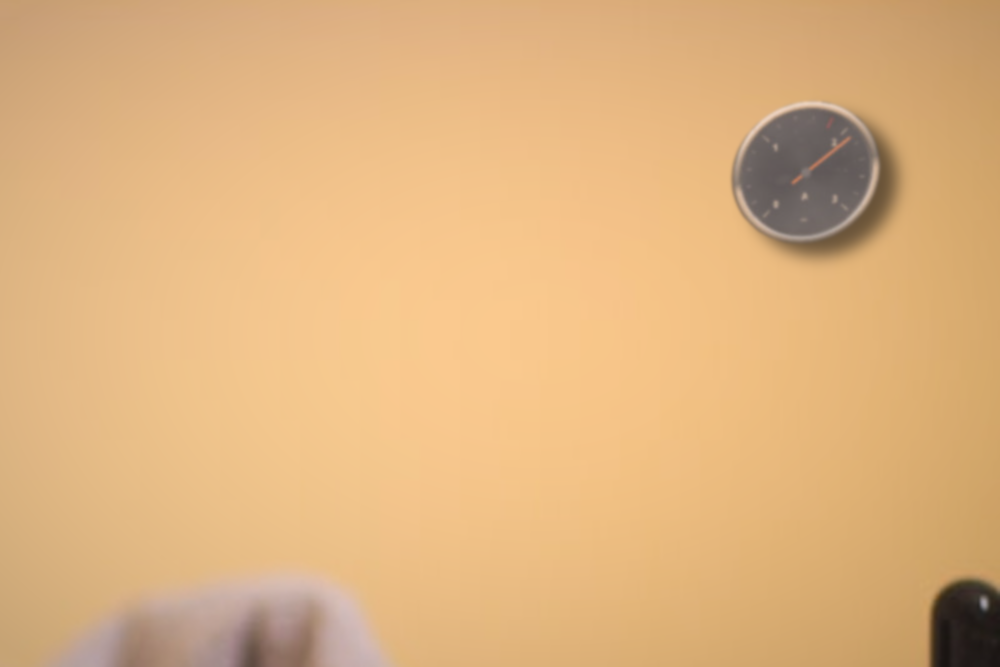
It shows value=2.1 unit=A
